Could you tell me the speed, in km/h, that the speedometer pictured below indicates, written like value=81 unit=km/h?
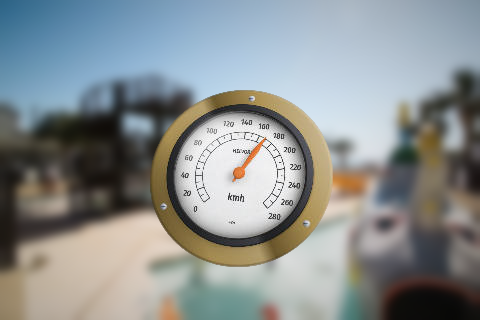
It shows value=170 unit=km/h
